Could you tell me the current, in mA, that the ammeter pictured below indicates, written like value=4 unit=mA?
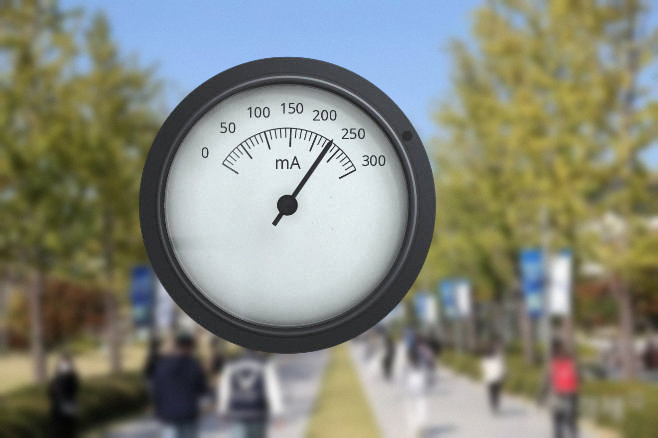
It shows value=230 unit=mA
